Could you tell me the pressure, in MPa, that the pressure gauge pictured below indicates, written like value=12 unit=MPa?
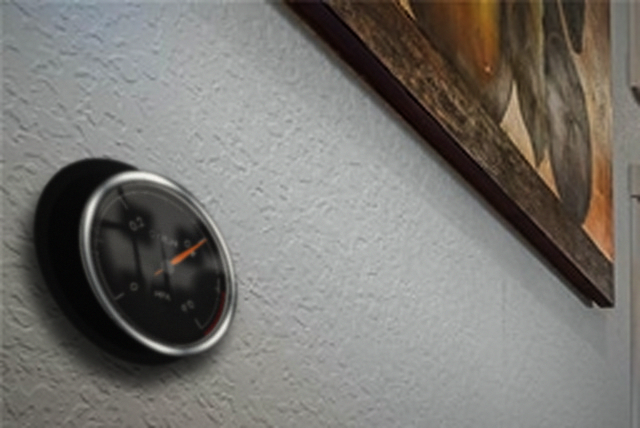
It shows value=0.4 unit=MPa
